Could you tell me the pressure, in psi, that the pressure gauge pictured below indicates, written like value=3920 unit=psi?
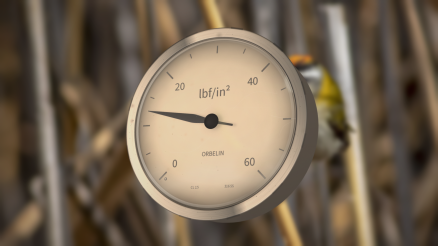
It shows value=12.5 unit=psi
